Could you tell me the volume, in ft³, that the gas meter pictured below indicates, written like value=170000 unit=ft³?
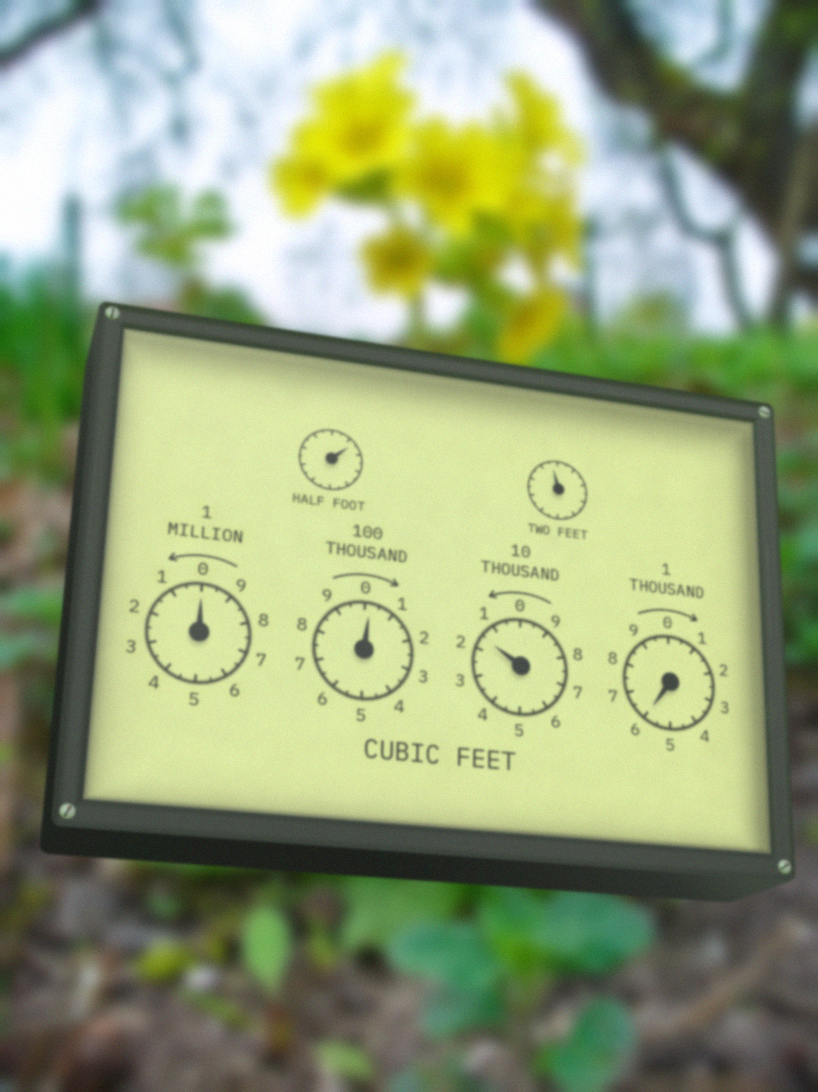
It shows value=1600 unit=ft³
